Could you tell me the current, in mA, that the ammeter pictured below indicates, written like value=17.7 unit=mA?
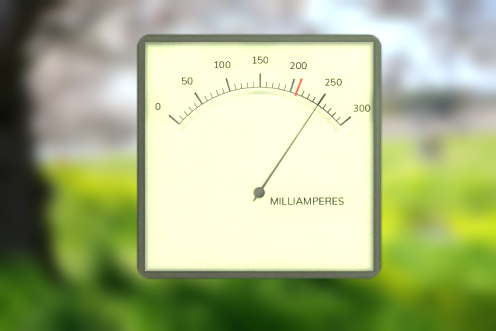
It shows value=250 unit=mA
